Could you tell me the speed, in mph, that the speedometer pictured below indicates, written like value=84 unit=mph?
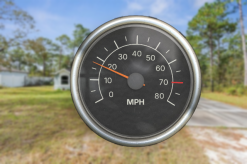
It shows value=17.5 unit=mph
